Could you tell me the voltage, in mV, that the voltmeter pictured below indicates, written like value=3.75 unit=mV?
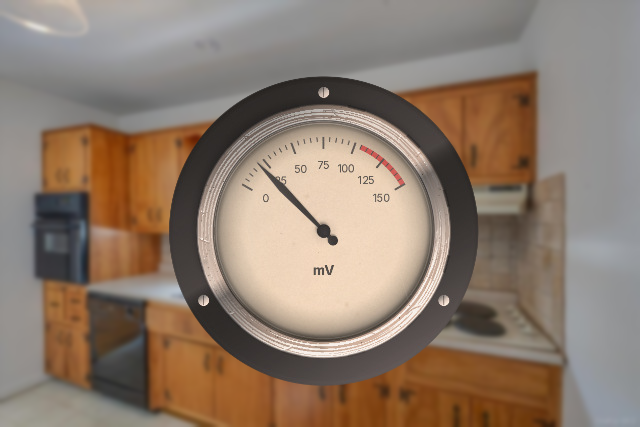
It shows value=20 unit=mV
